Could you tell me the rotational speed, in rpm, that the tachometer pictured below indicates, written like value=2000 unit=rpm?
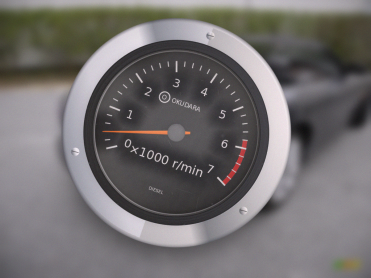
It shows value=400 unit=rpm
